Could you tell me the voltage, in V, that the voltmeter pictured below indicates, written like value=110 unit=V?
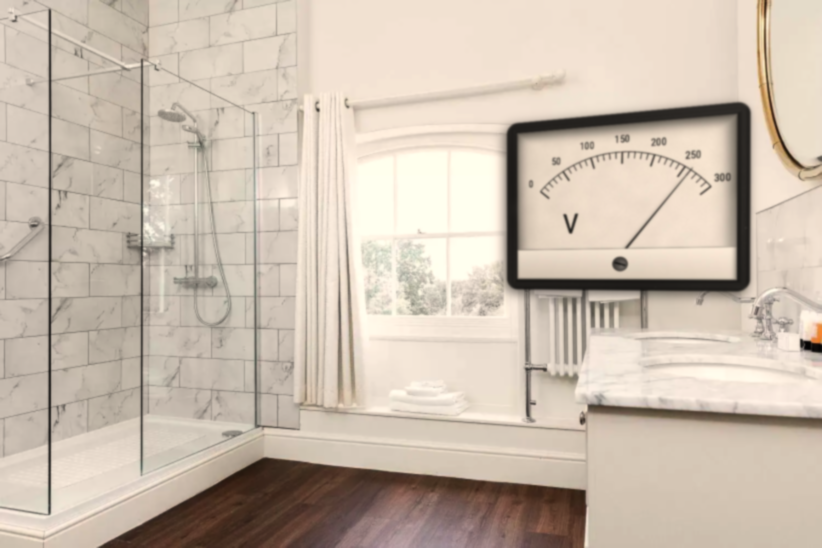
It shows value=260 unit=V
